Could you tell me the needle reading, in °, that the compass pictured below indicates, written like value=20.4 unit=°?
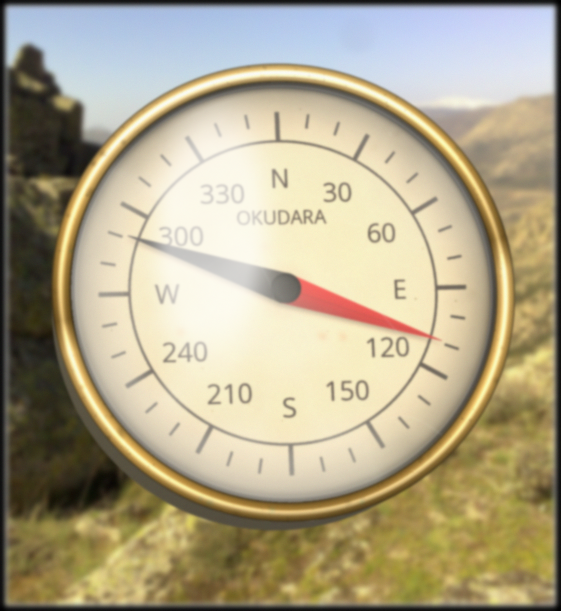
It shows value=110 unit=°
